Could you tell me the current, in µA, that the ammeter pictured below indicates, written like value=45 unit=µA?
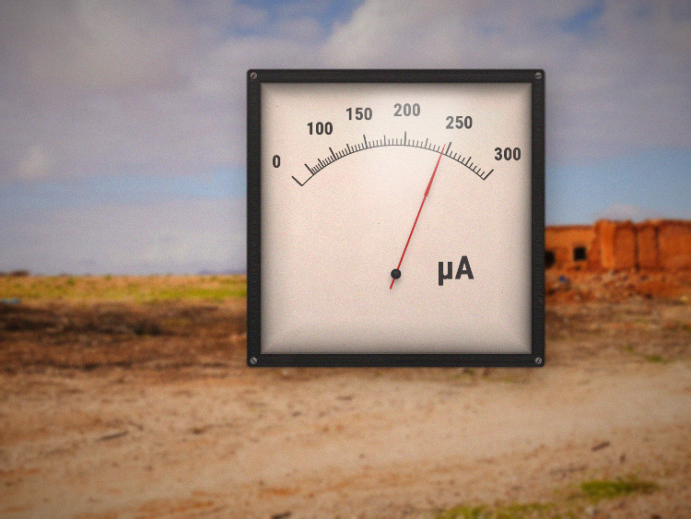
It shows value=245 unit=µA
